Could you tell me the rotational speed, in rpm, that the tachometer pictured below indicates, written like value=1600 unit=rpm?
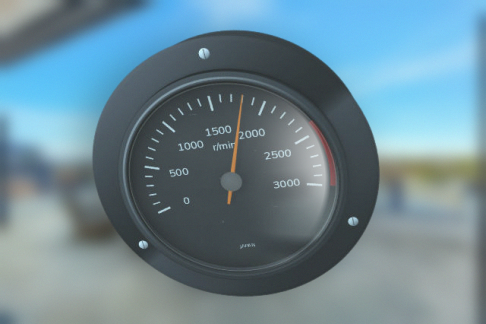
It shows value=1800 unit=rpm
